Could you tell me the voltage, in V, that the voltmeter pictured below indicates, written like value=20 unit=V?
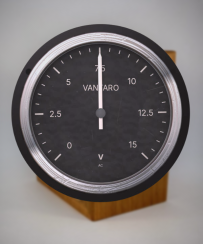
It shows value=7.5 unit=V
